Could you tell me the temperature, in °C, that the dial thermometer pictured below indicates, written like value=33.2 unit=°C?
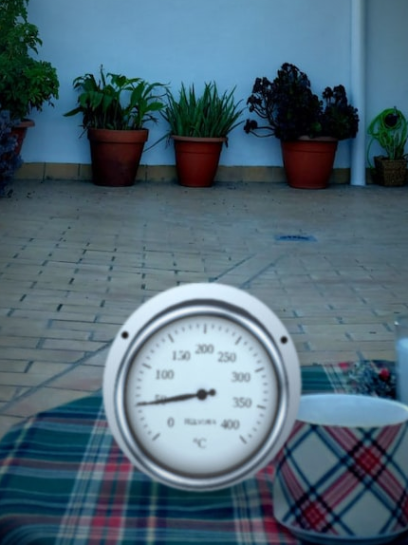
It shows value=50 unit=°C
